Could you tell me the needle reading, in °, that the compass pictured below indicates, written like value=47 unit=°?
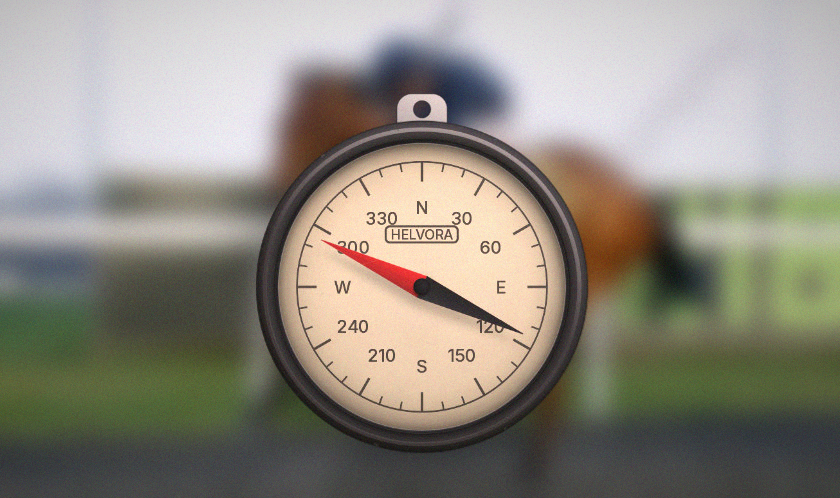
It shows value=295 unit=°
